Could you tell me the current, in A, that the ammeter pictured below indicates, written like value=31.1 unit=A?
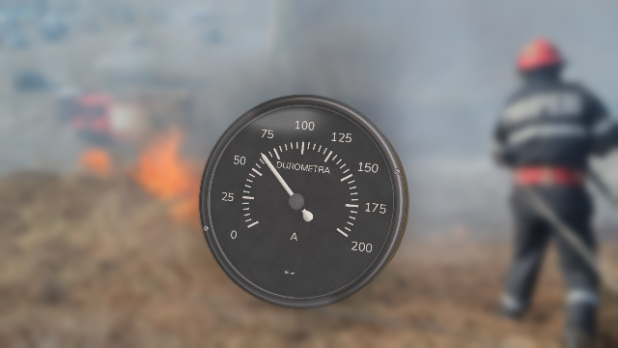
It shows value=65 unit=A
